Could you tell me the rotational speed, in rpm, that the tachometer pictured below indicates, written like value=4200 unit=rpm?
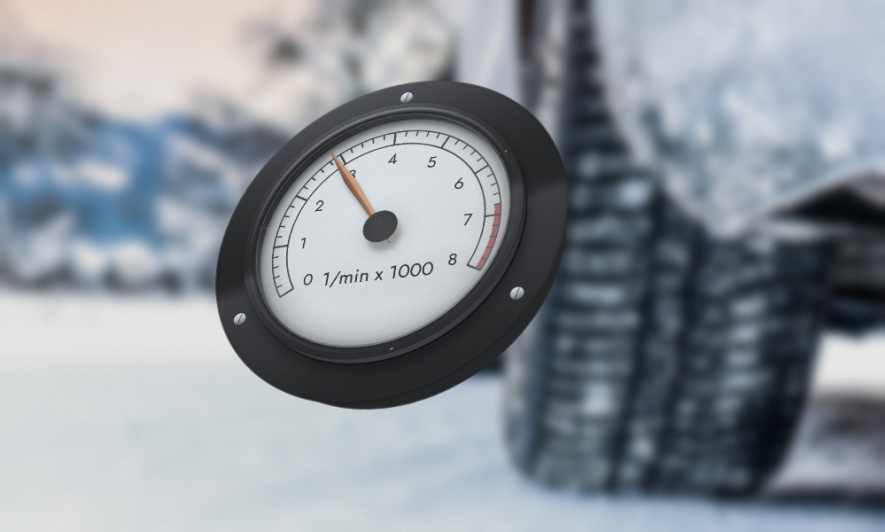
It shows value=2900 unit=rpm
